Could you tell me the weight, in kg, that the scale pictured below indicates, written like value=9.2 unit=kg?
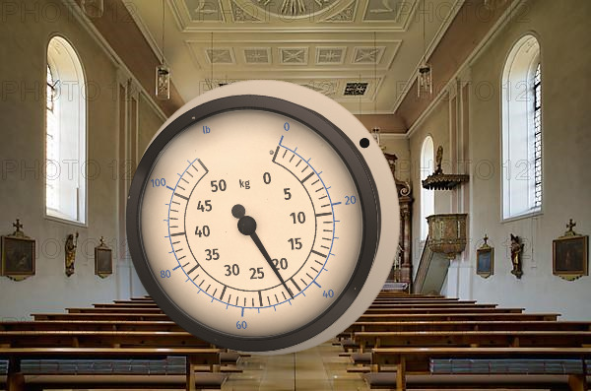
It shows value=21 unit=kg
